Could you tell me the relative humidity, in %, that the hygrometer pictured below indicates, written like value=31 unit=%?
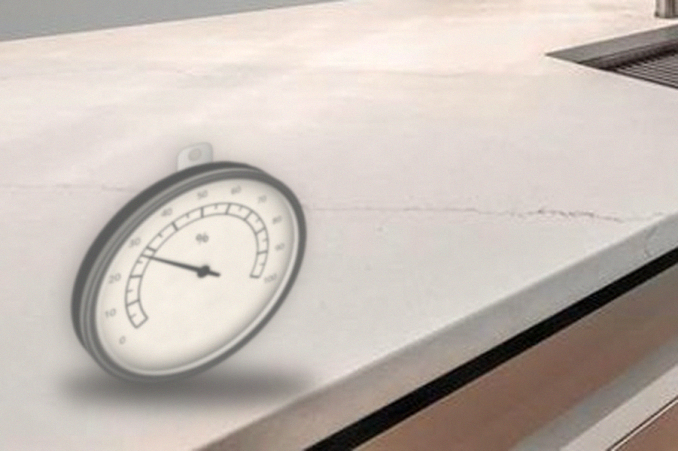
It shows value=27.5 unit=%
